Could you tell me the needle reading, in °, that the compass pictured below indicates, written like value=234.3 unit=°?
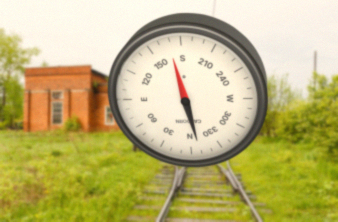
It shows value=170 unit=°
